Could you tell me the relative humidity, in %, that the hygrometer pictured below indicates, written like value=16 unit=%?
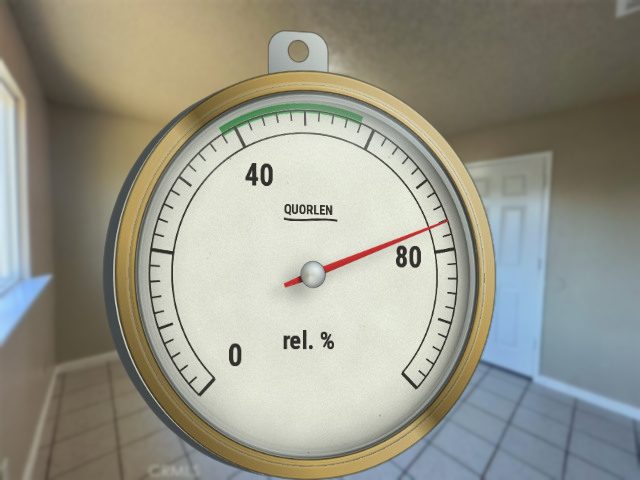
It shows value=76 unit=%
